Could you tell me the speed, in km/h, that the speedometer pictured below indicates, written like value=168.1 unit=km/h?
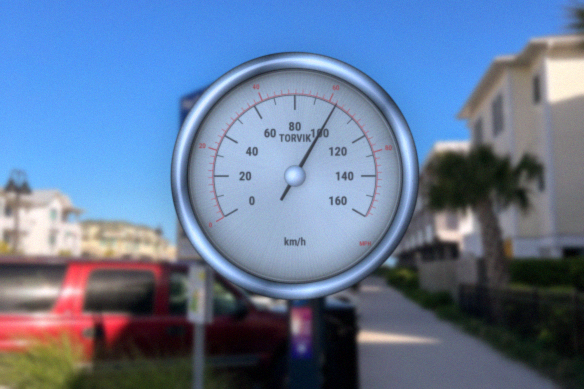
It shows value=100 unit=km/h
